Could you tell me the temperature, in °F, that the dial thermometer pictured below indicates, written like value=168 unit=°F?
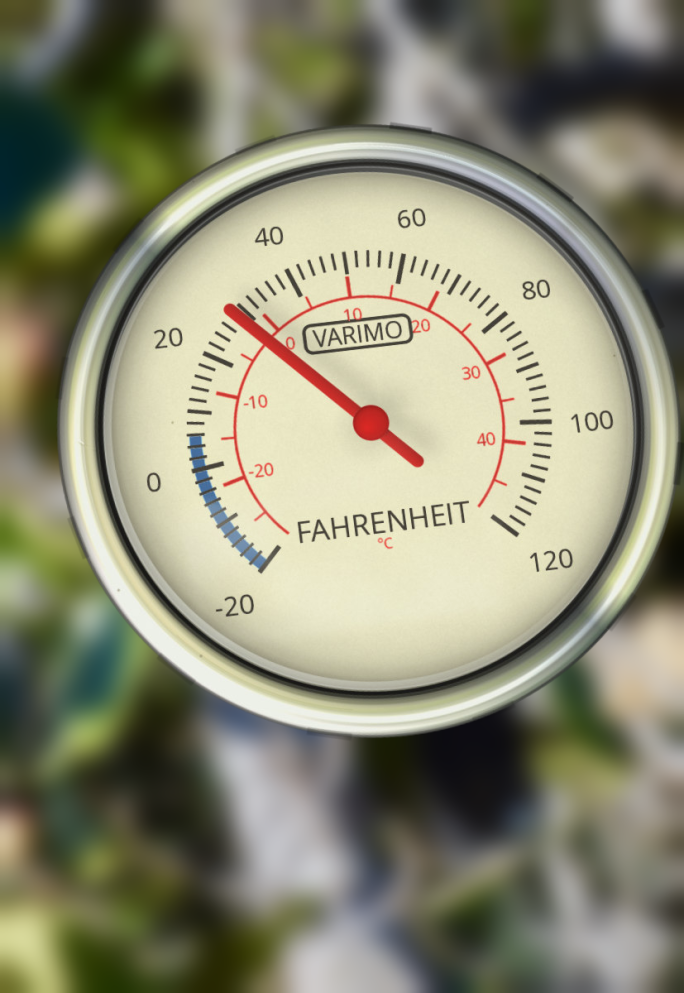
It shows value=28 unit=°F
